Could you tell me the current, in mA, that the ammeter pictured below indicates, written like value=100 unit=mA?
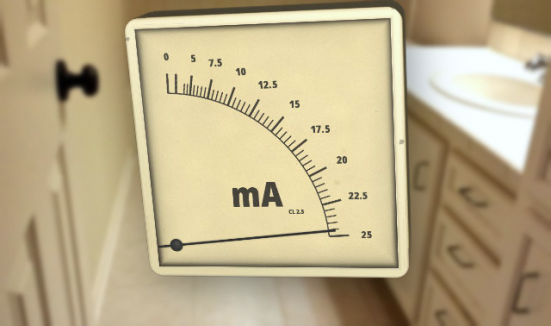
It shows value=24.5 unit=mA
